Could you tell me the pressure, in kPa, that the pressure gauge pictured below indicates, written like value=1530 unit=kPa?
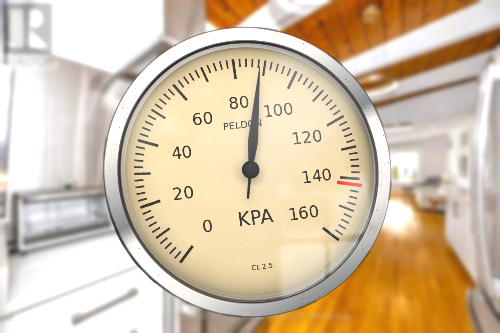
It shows value=88 unit=kPa
